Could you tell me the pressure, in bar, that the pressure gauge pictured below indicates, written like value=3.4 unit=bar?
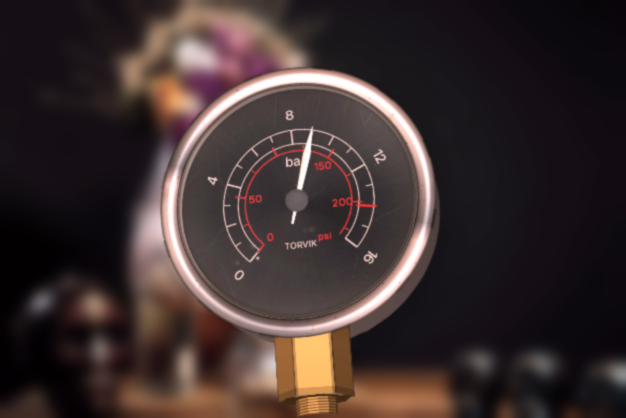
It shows value=9 unit=bar
